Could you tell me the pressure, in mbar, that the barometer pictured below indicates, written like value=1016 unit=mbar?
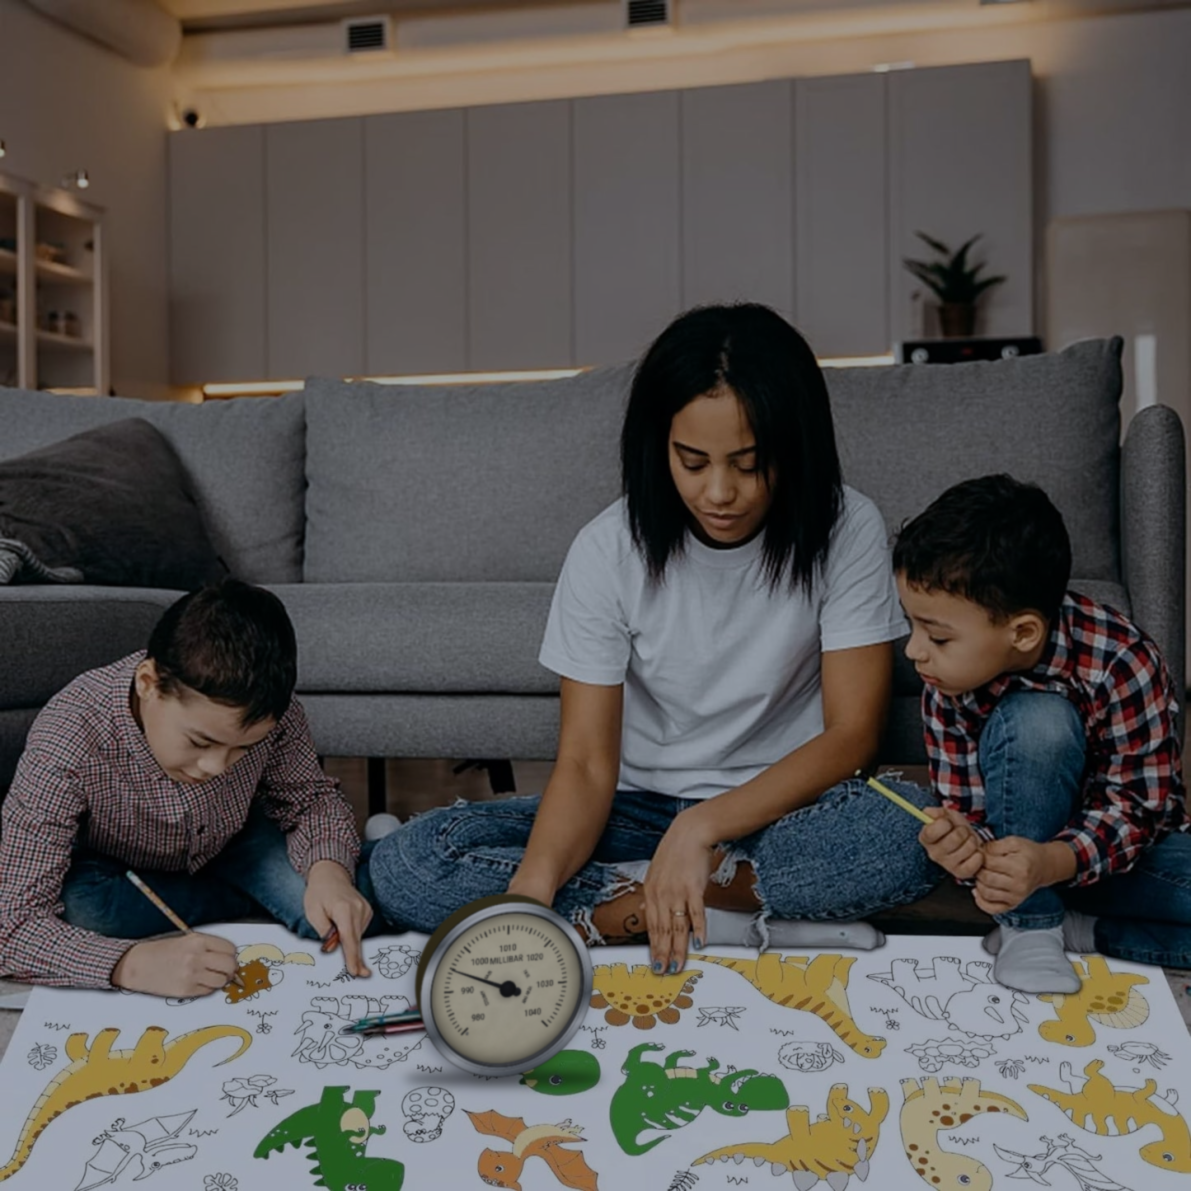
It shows value=995 unit=mbar
